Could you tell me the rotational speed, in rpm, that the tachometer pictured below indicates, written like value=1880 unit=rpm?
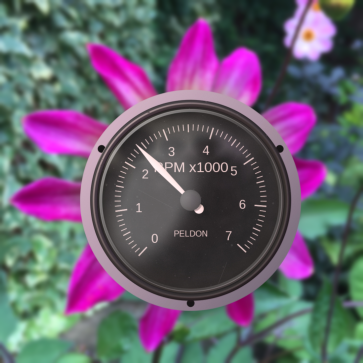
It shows value=2400 unit=rpm
